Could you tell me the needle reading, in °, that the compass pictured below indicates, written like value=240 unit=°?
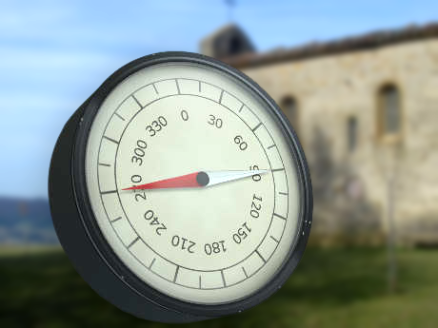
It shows value=270 unit=°
